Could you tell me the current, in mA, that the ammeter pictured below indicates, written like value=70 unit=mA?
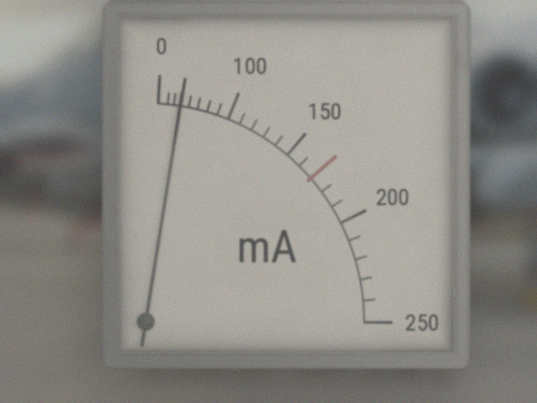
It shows value=50 unit=mA
